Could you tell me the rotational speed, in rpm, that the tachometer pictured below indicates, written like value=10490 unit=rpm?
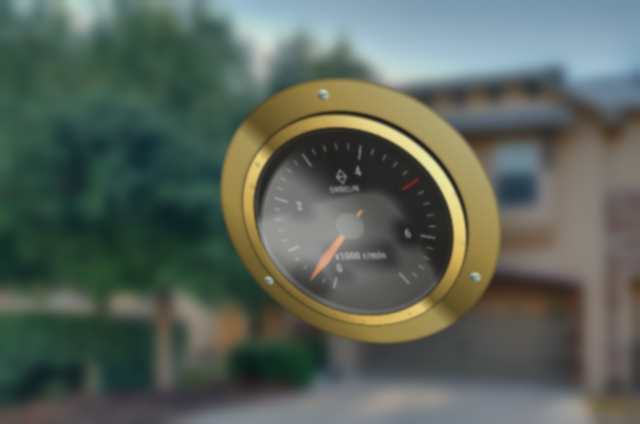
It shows value=400 unit=rpm
